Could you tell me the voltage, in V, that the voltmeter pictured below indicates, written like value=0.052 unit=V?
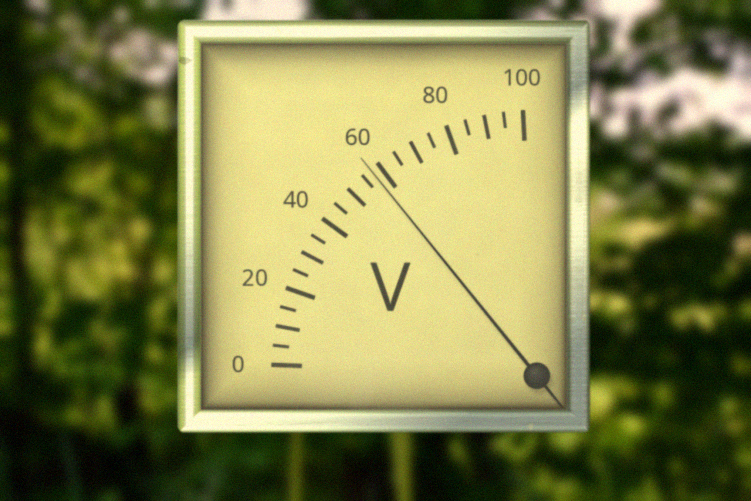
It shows value=57.5 unit=V
